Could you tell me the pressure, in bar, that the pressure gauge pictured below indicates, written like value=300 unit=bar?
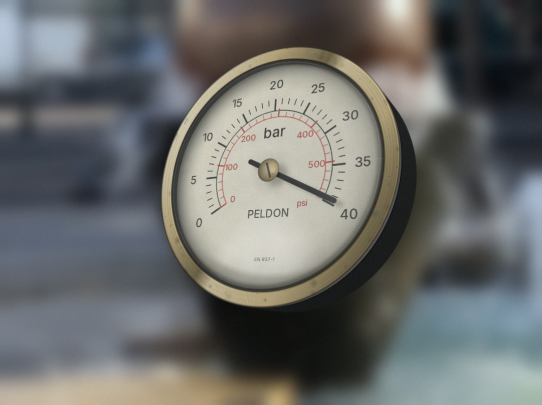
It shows value=39.5 unit=bar
